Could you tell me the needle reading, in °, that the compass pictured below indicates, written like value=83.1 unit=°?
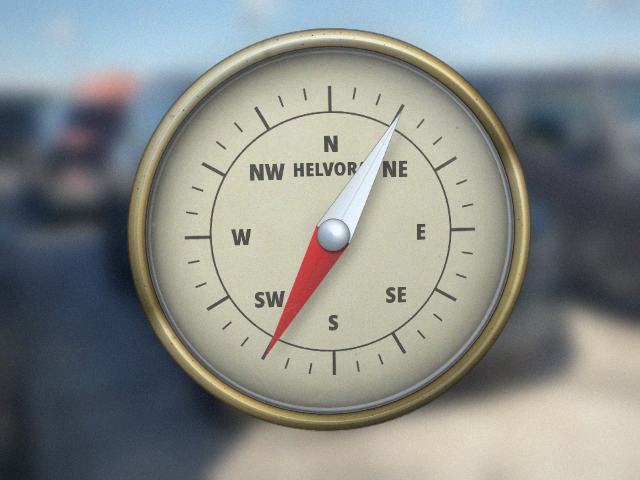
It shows value=210 unit=°
